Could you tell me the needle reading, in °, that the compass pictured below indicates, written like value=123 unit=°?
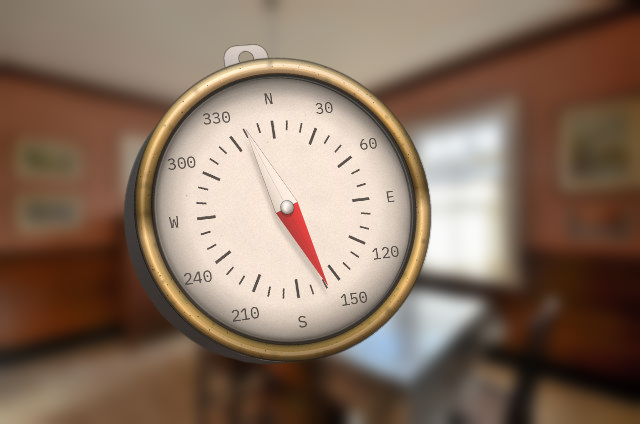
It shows value=160 unit=°
